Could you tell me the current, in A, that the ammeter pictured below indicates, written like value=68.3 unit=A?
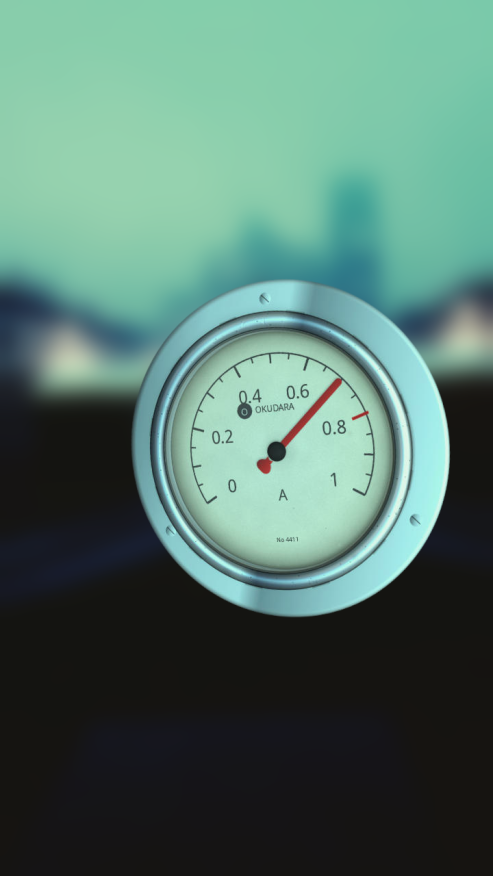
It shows value=0.7 unit=A
